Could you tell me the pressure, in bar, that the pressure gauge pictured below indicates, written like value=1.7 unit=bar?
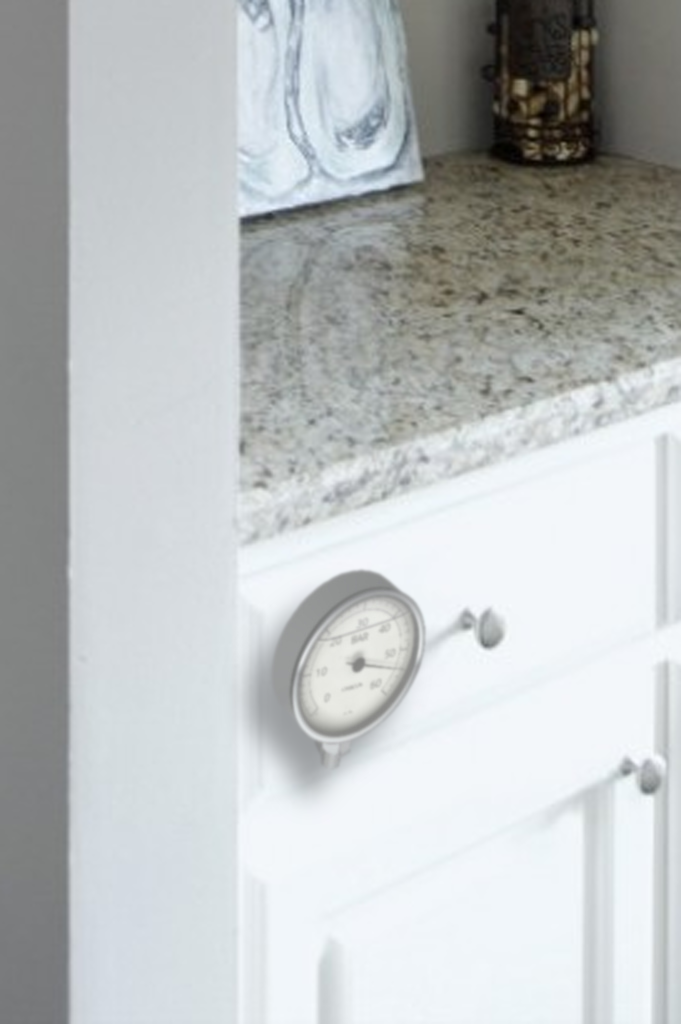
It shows value=54 unit=bar
